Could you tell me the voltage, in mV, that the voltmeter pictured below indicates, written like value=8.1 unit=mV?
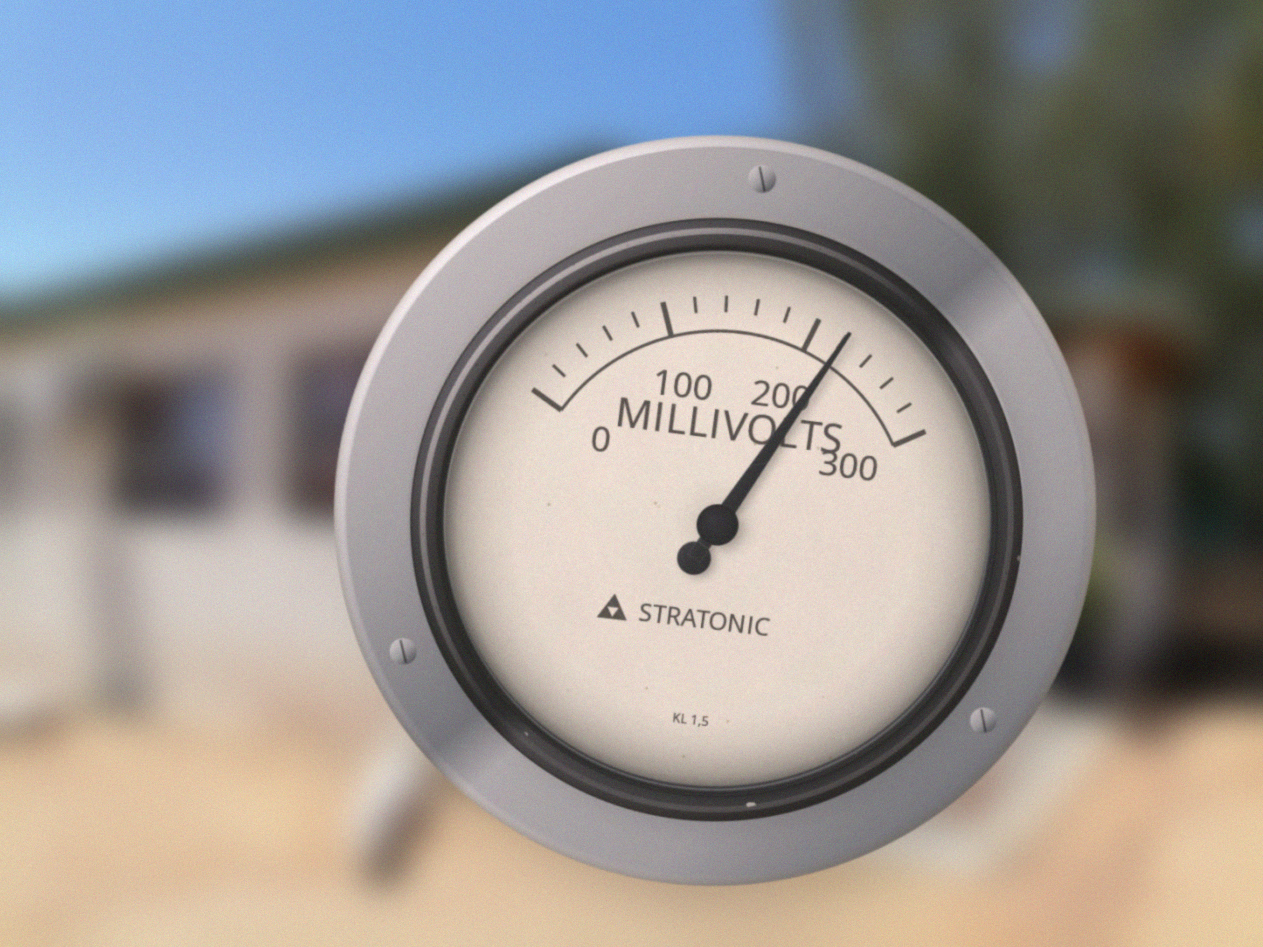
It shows value=220 unit=mV
